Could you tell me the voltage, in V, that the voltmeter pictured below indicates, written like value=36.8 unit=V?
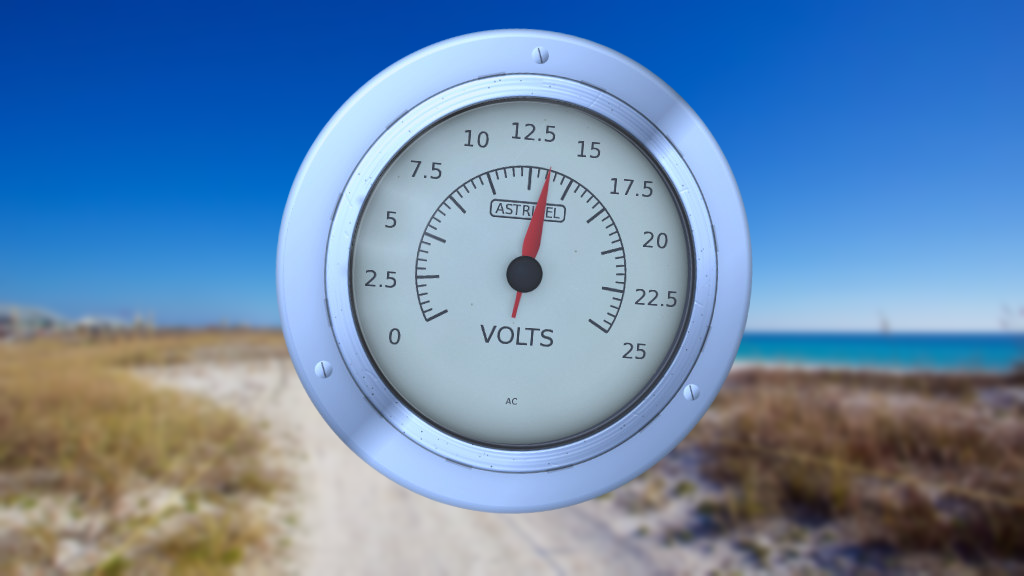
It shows value=13.5 unit=V
